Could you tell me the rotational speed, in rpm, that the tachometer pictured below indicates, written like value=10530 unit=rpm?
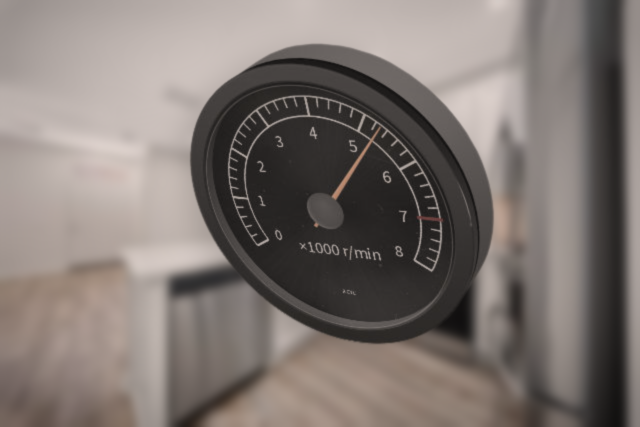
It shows value=5300 unit=rpm
